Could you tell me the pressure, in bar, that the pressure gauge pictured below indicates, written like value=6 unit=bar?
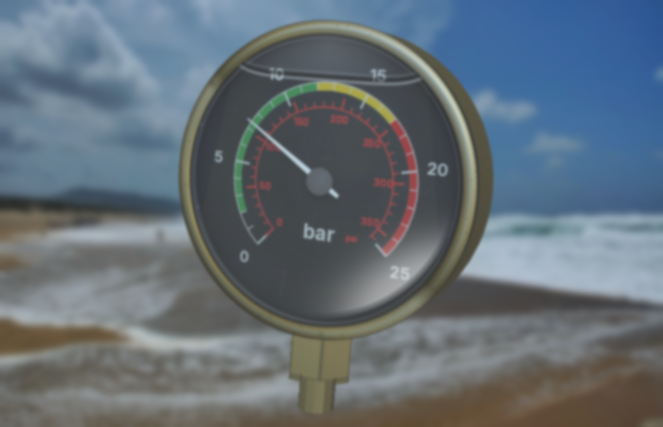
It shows value=7.5 unit=bar
